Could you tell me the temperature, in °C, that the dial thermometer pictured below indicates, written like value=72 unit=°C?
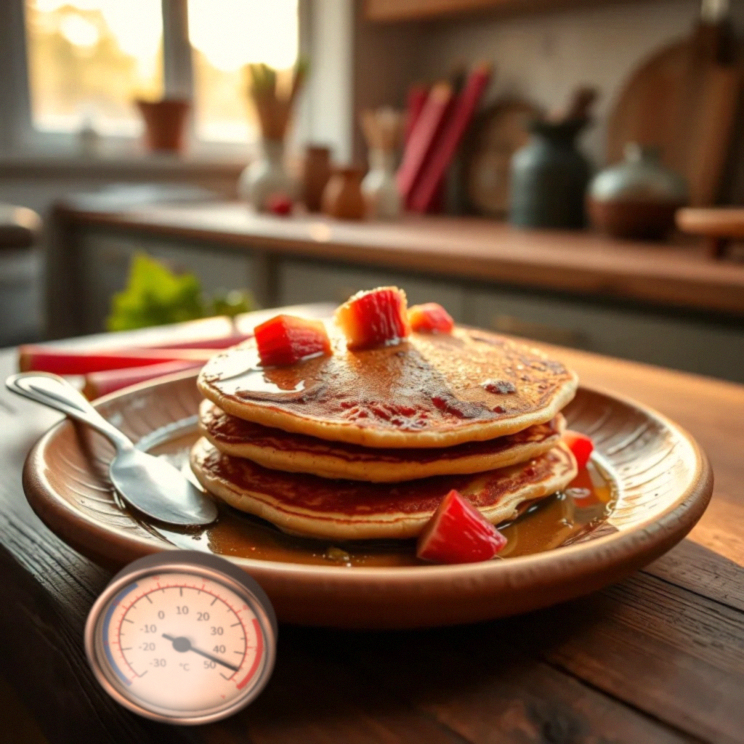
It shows value=45 unit=°C
